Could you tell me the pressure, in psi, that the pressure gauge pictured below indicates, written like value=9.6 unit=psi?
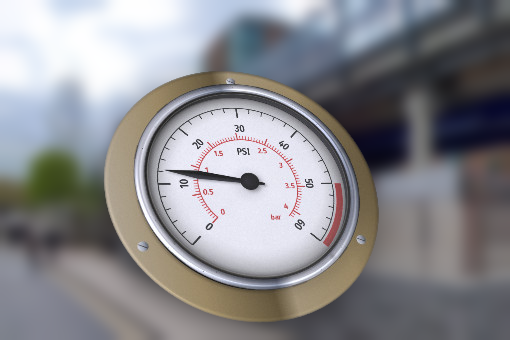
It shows value=12 unit=psi
